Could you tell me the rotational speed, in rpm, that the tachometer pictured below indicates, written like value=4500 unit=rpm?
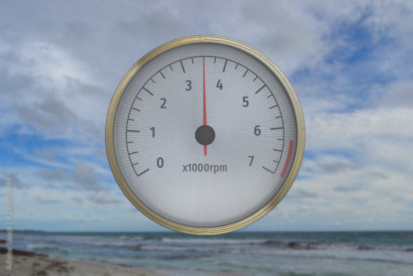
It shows value=3500 unit=rpm
